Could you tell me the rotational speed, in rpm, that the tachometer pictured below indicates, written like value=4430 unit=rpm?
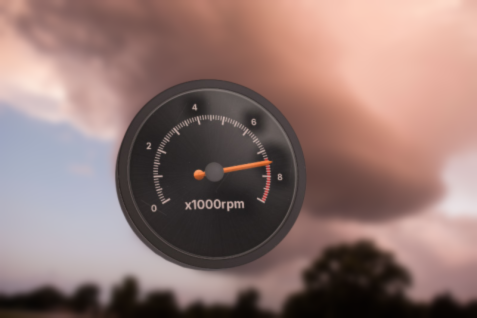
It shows value=7500 unit=rpm
